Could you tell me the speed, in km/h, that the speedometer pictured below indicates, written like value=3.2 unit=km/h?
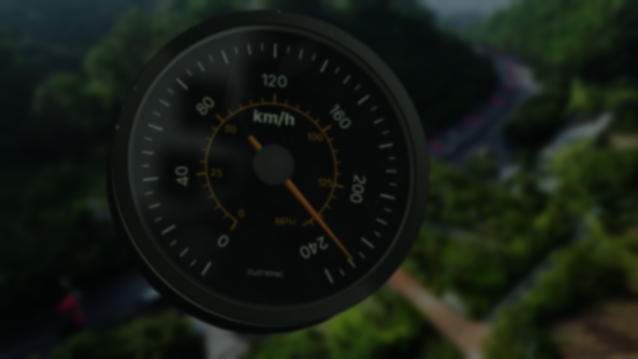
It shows value=230 unit=km/h
